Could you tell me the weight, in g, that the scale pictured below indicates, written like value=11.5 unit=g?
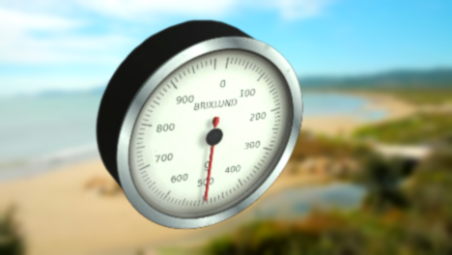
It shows value=500 unit=g
